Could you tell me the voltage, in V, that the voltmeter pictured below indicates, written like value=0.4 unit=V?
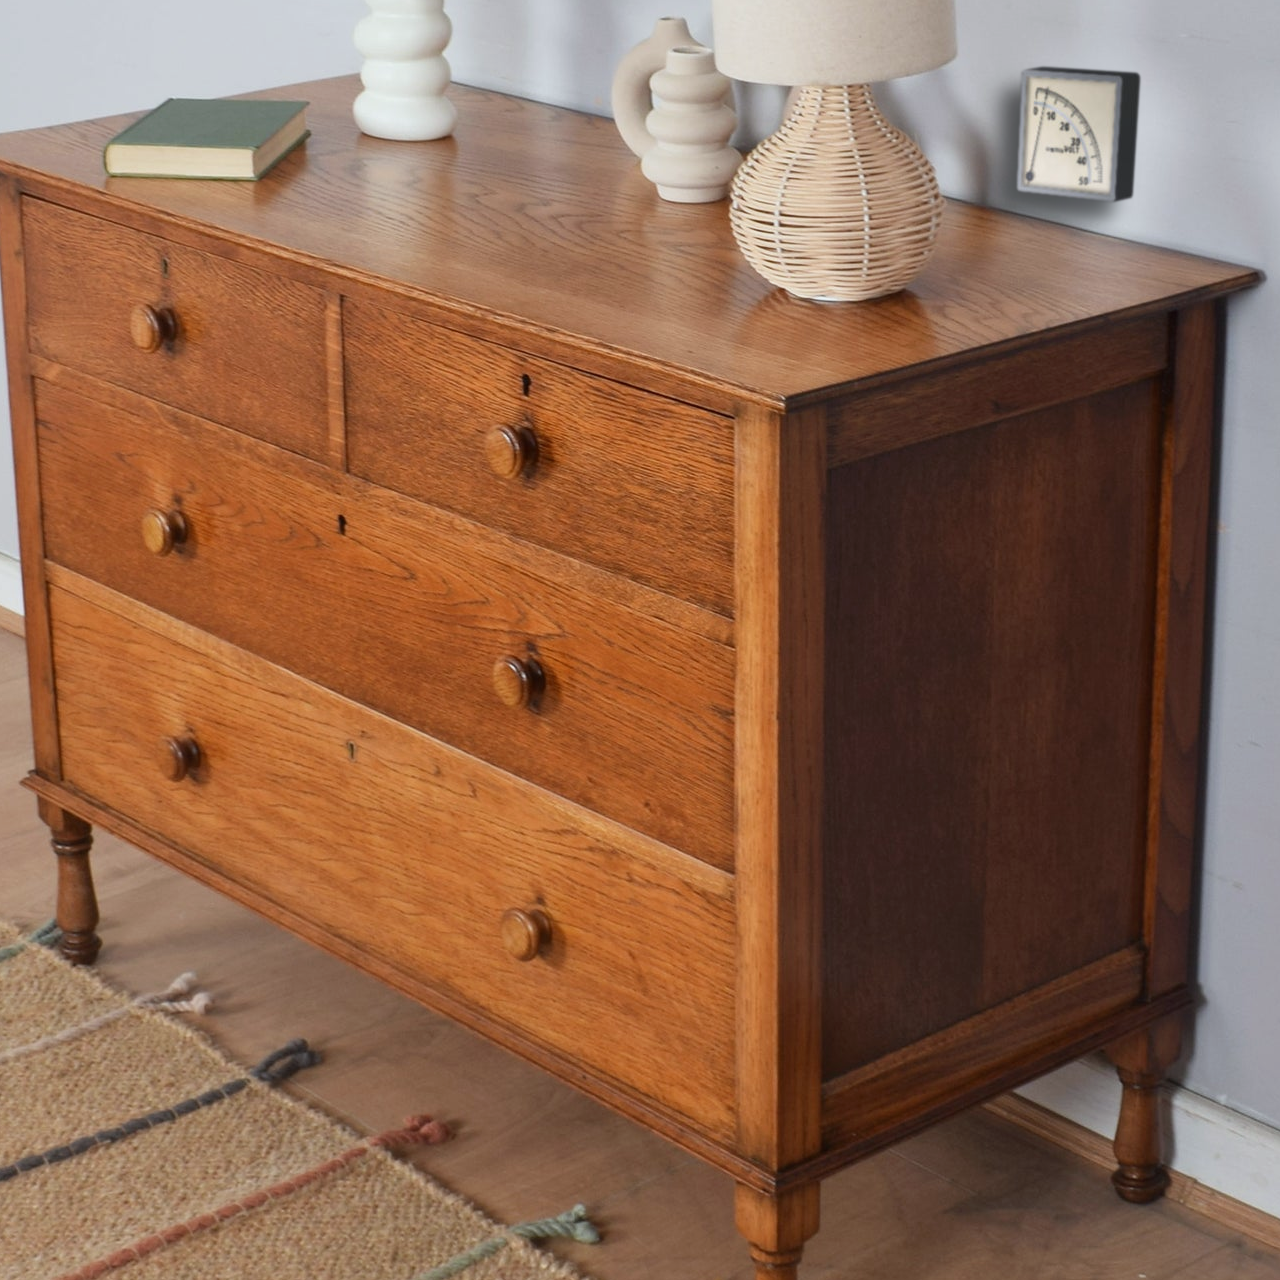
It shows value=5 unit=V
